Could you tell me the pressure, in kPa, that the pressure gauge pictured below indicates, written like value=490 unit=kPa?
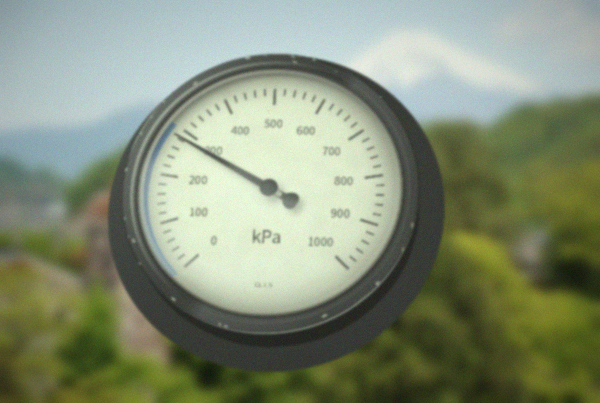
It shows value=280 unit=kPa
